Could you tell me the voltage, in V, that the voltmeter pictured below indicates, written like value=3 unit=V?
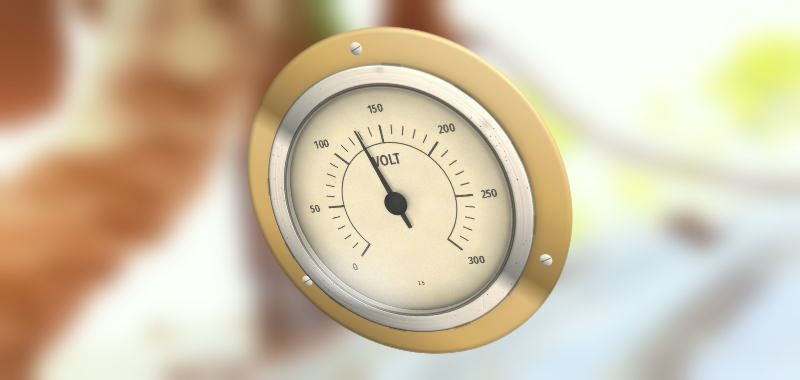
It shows value=130 unit=V
